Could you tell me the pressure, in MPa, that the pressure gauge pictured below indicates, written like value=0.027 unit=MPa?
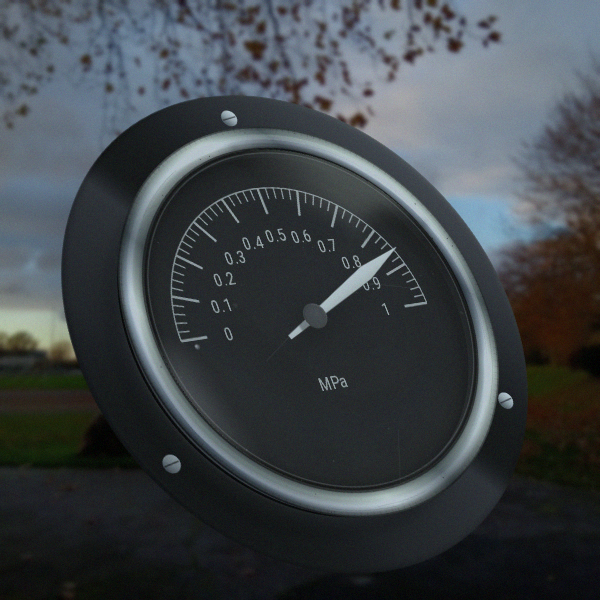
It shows value=0.86 unit=MPa
